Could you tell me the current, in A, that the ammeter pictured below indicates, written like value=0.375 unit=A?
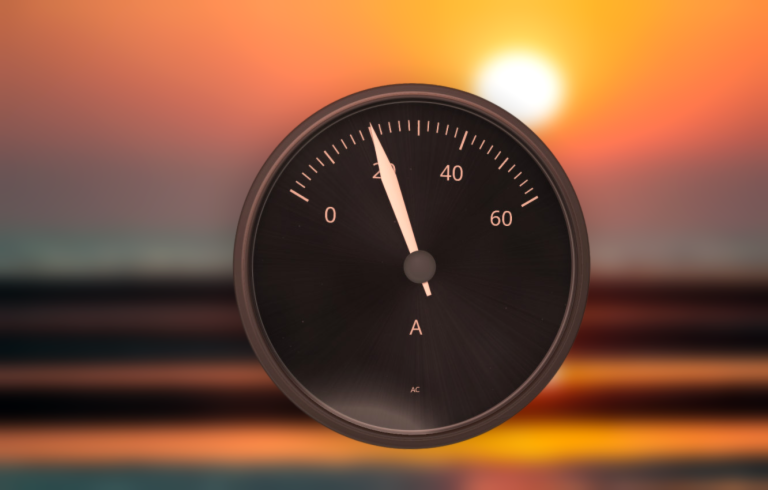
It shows value=20 unit=A
